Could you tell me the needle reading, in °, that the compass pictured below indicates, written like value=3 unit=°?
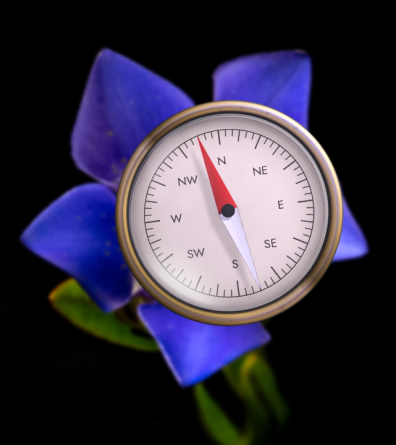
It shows value=345 unit=°
